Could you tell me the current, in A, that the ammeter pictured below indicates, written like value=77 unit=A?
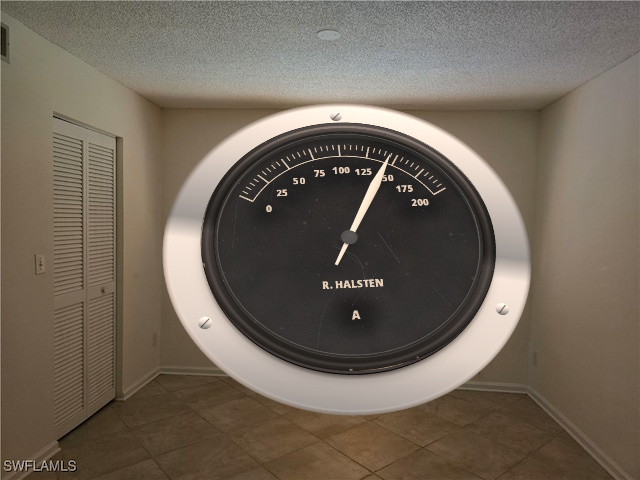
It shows value=145 unit=A
